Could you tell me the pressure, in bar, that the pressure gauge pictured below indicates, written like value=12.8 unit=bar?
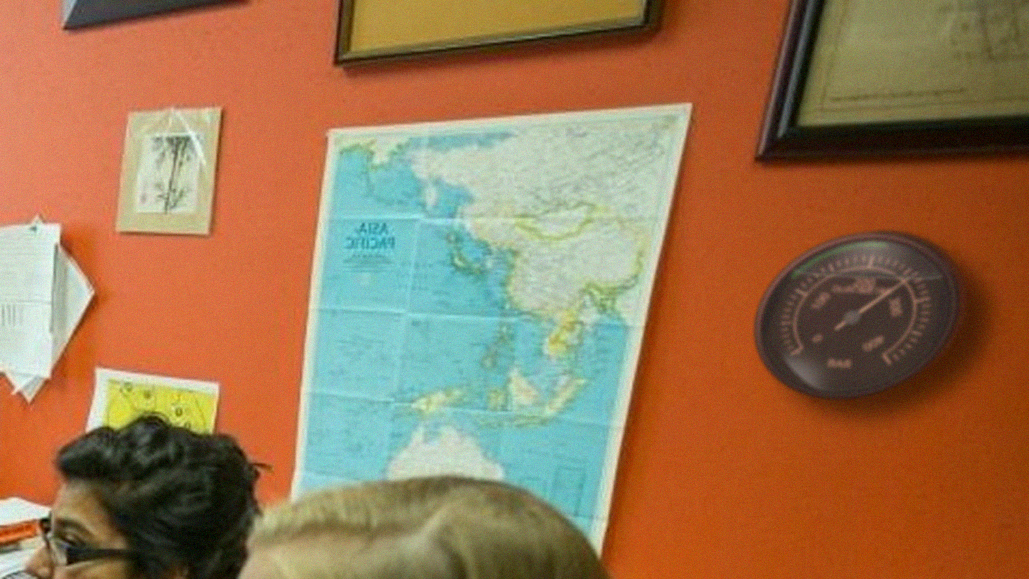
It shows value=260 unit=bar
